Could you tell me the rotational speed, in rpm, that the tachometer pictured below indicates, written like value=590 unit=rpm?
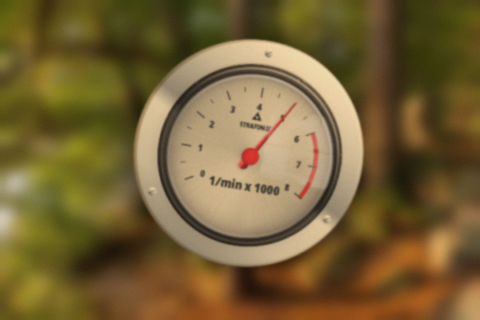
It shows value=5000 unit=rpm
